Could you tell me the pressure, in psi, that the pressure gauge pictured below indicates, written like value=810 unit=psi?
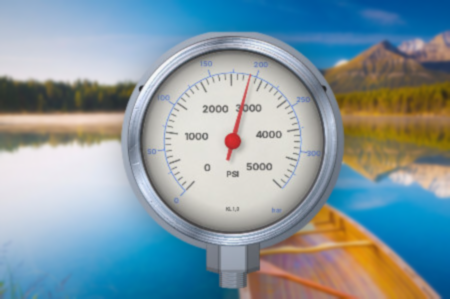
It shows value=2800 unit=psi
